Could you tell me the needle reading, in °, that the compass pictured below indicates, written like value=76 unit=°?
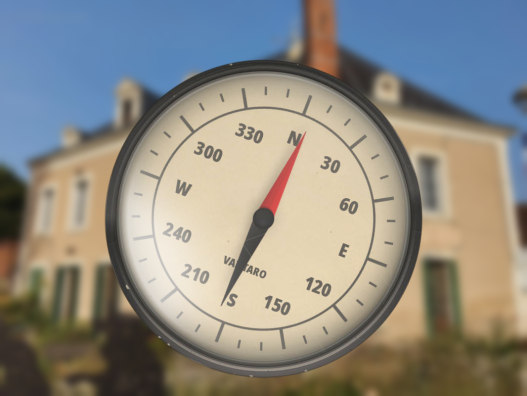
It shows value=5 unit=°
